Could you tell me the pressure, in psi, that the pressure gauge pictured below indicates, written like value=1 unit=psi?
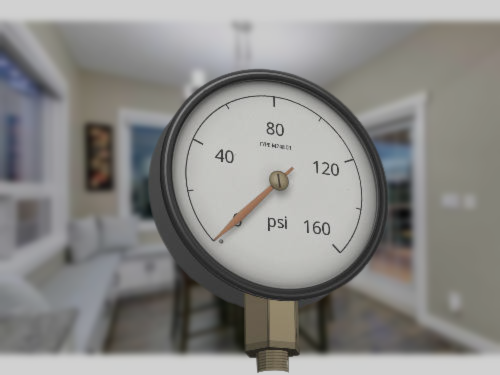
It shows value=0 unit=psi
